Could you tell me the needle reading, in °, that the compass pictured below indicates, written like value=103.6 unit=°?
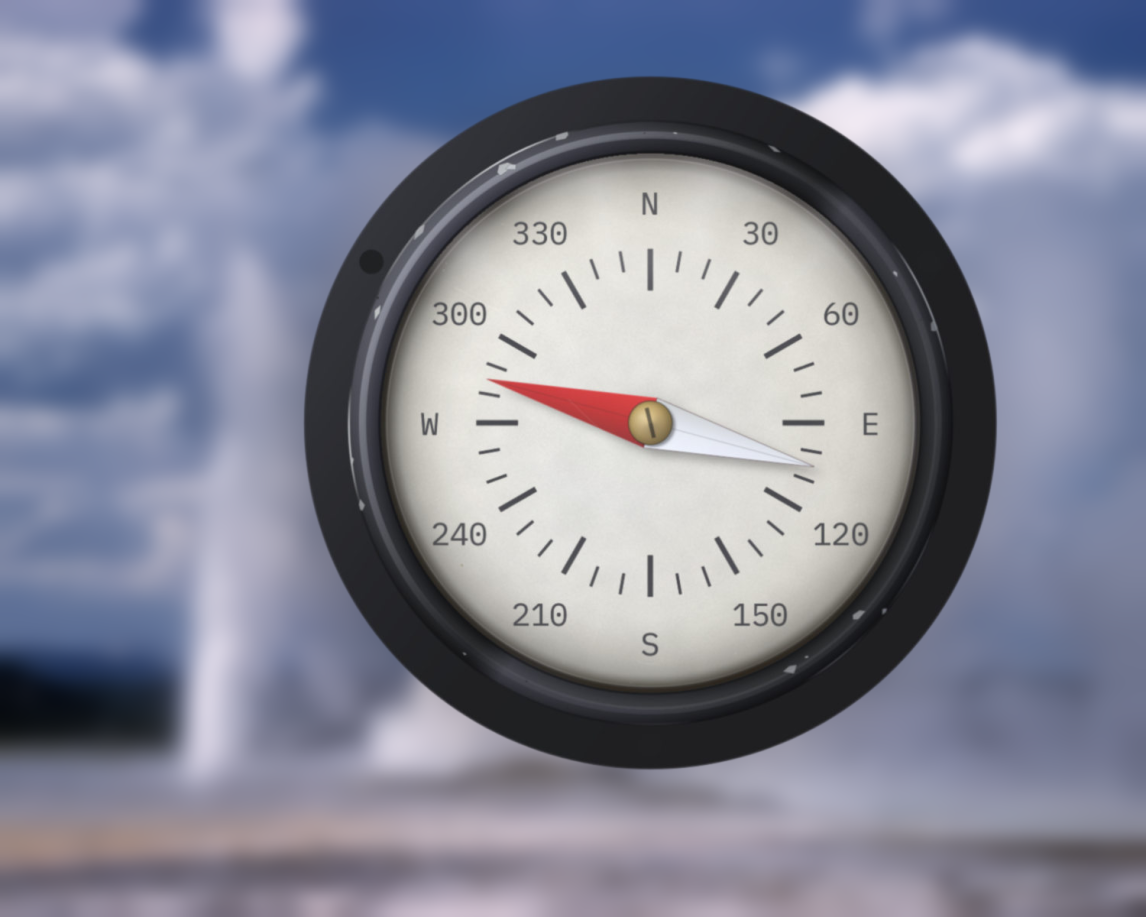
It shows value=285 unit=°
